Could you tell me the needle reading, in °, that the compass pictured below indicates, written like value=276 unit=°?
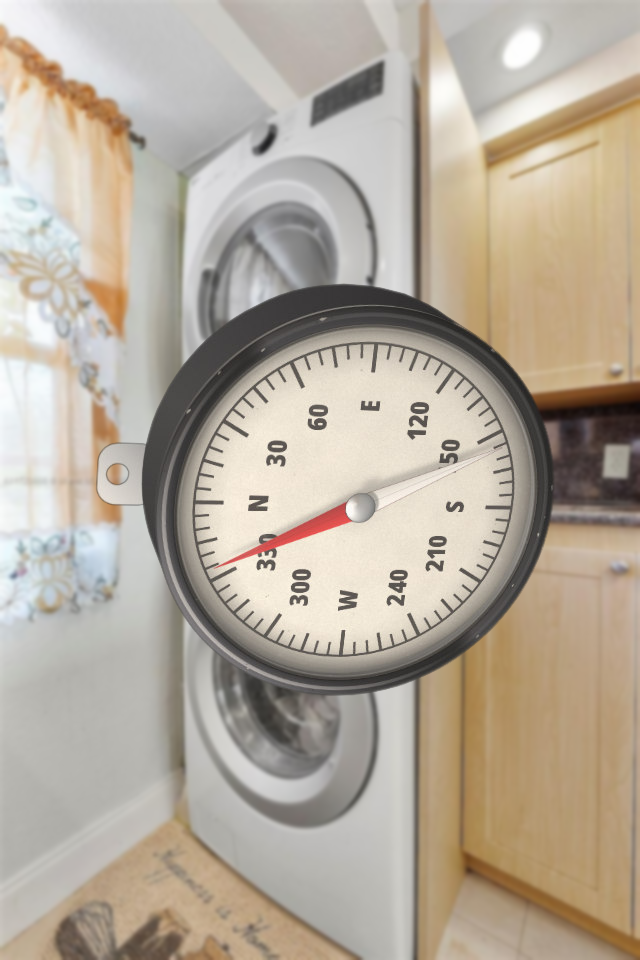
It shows value=335 unit=°
